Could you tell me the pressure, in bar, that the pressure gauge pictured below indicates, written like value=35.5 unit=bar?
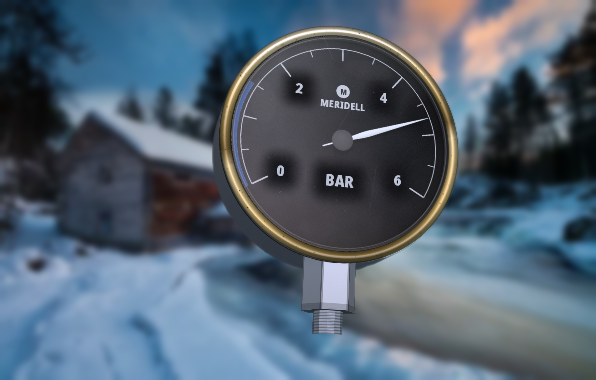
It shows value=4.75 unit=bar
